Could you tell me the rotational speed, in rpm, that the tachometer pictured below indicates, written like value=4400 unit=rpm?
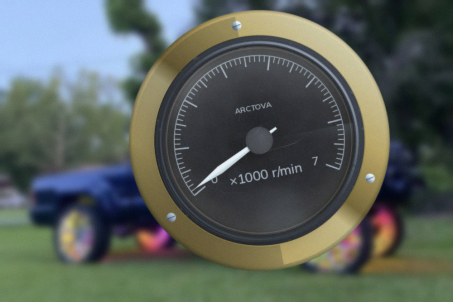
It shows value=100 unit=rpm
